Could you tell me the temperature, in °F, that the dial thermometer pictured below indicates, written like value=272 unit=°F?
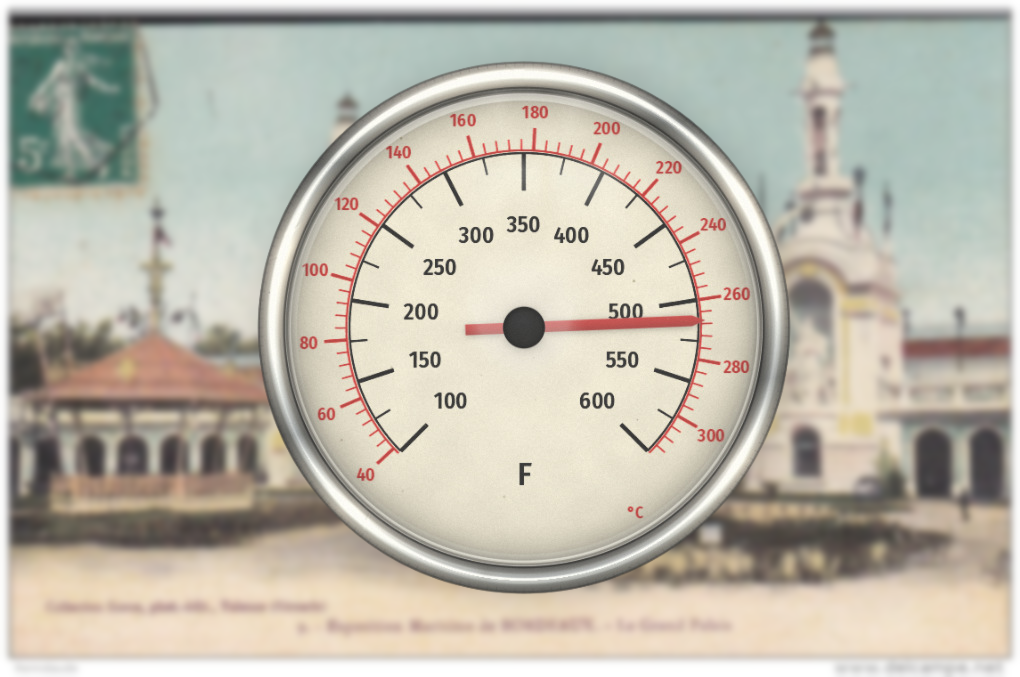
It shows value=512.5 unit=°F
